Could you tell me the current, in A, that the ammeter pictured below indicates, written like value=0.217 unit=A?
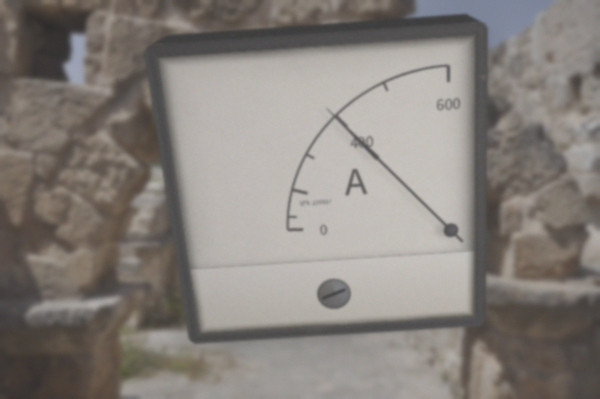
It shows value=400 unit=A
